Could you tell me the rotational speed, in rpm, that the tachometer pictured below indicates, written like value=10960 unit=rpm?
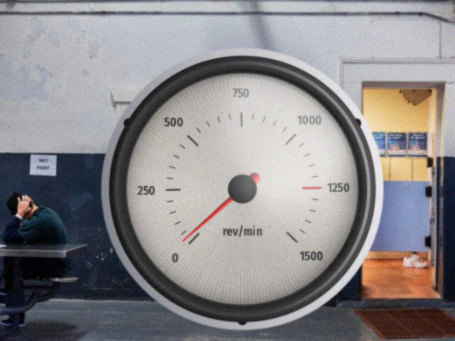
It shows value=25 unit=rpm
